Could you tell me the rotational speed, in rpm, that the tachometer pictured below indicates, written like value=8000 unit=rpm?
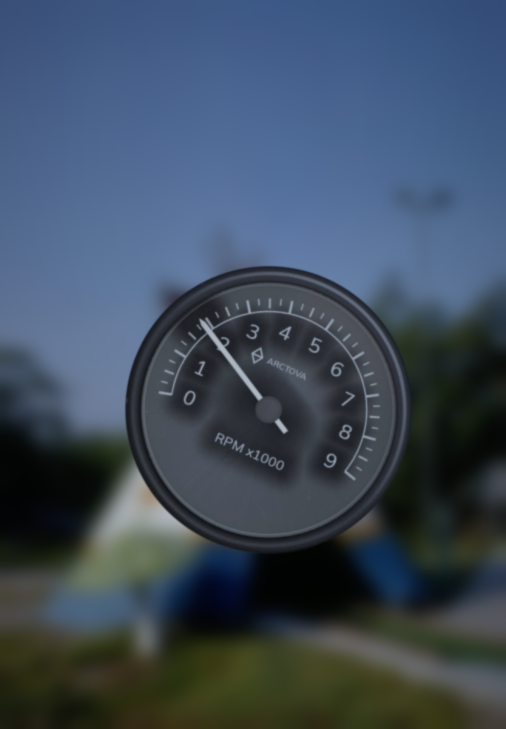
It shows value=1875 unit=rpm
